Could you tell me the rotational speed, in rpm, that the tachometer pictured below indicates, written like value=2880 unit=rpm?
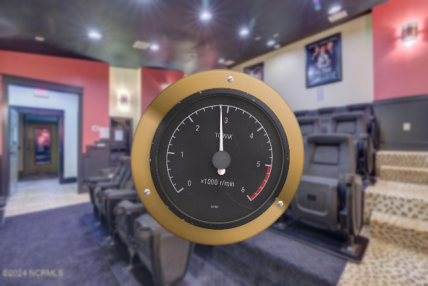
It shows value=2800 unit=rpm
